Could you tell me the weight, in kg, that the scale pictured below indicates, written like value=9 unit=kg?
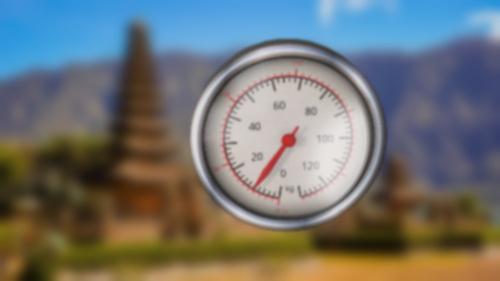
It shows value=10 unit=kg
